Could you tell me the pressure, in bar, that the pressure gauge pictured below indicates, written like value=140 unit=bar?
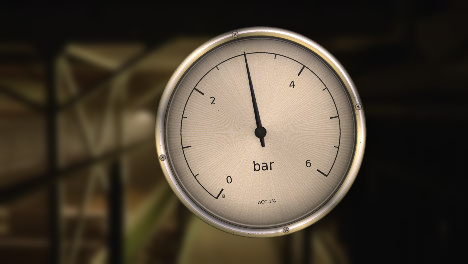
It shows value=3 unit=bar
